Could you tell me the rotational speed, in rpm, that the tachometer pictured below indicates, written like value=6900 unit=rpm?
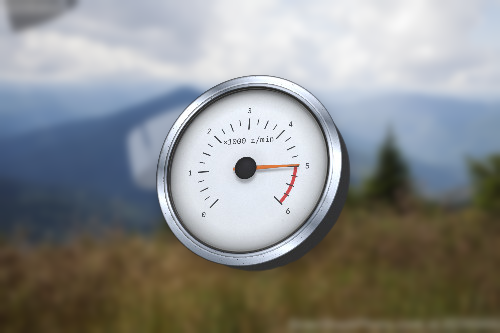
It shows value=5000 unit=rpm
